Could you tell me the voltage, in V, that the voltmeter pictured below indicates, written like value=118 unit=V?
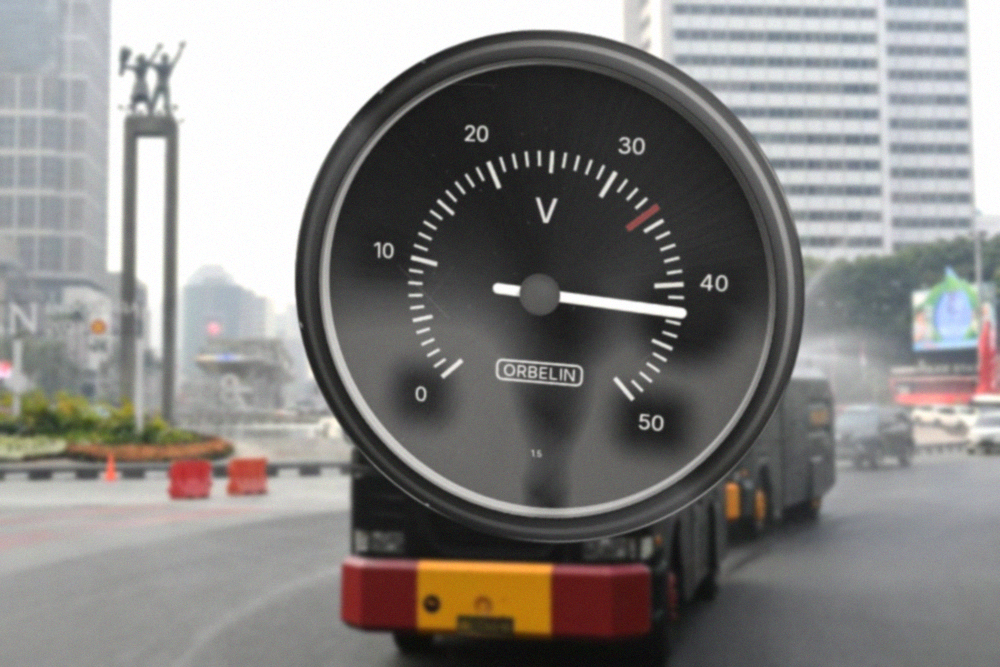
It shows value=42 unit=V
